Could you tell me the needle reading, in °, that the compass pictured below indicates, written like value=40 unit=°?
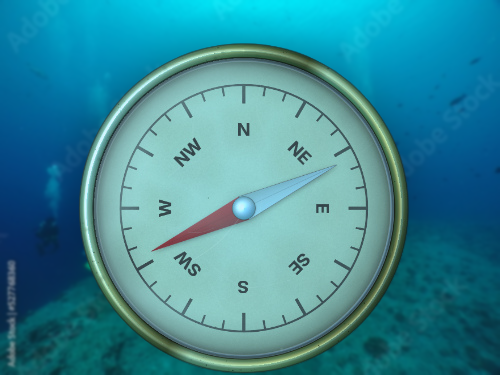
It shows value=245 unit=°
